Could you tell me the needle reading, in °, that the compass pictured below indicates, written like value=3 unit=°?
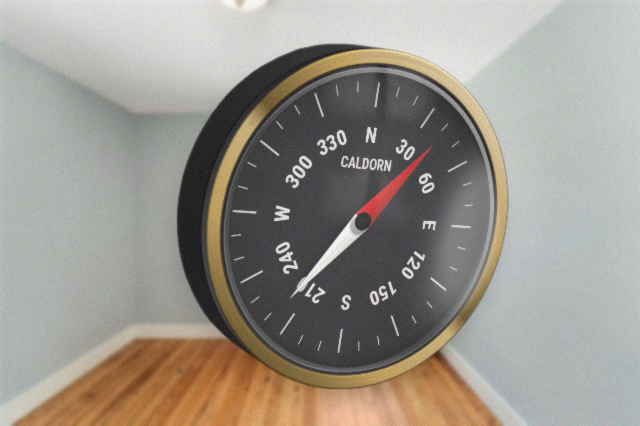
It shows value=40 unit=°
